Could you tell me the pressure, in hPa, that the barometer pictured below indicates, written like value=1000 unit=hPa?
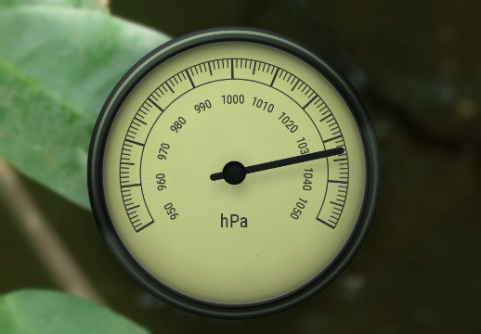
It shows value=1033 unit=hPa
